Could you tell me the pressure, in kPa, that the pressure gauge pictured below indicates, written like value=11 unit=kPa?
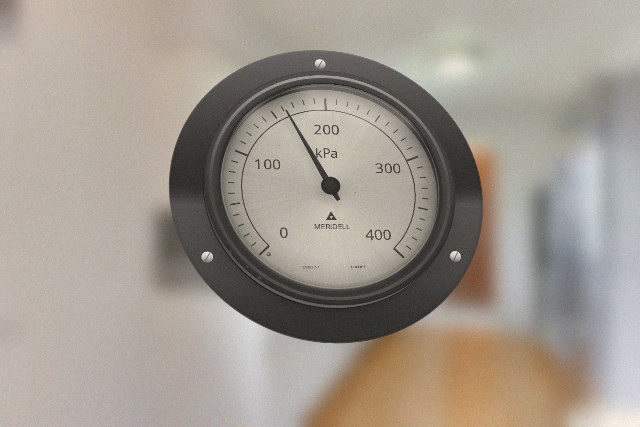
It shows value=160 unit=kPa
